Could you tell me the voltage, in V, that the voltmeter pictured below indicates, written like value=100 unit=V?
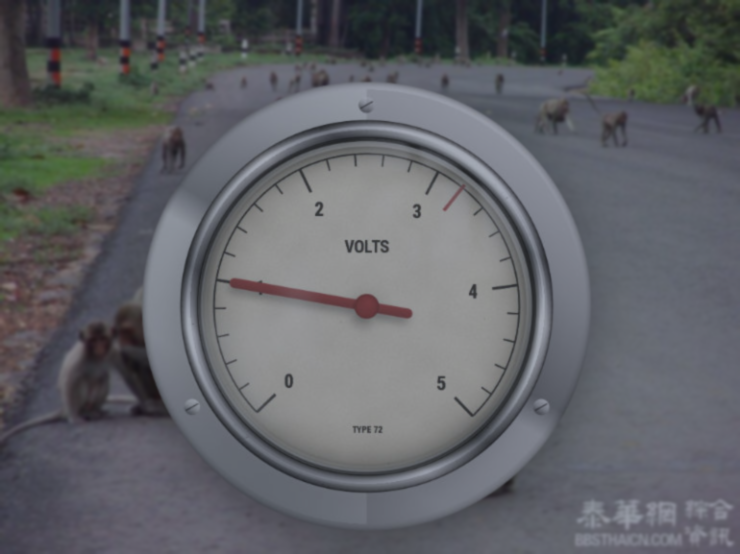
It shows value=1 unit=V
